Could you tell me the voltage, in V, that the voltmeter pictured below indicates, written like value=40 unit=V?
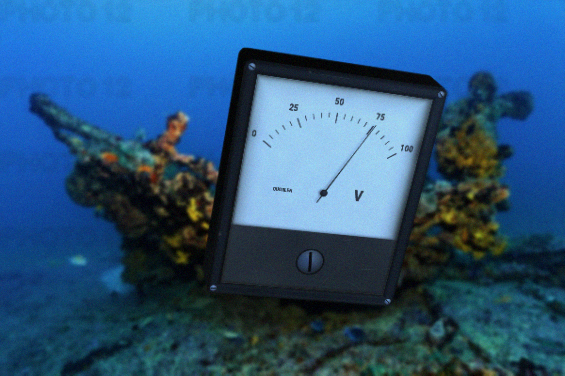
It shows value=75 unit=V
